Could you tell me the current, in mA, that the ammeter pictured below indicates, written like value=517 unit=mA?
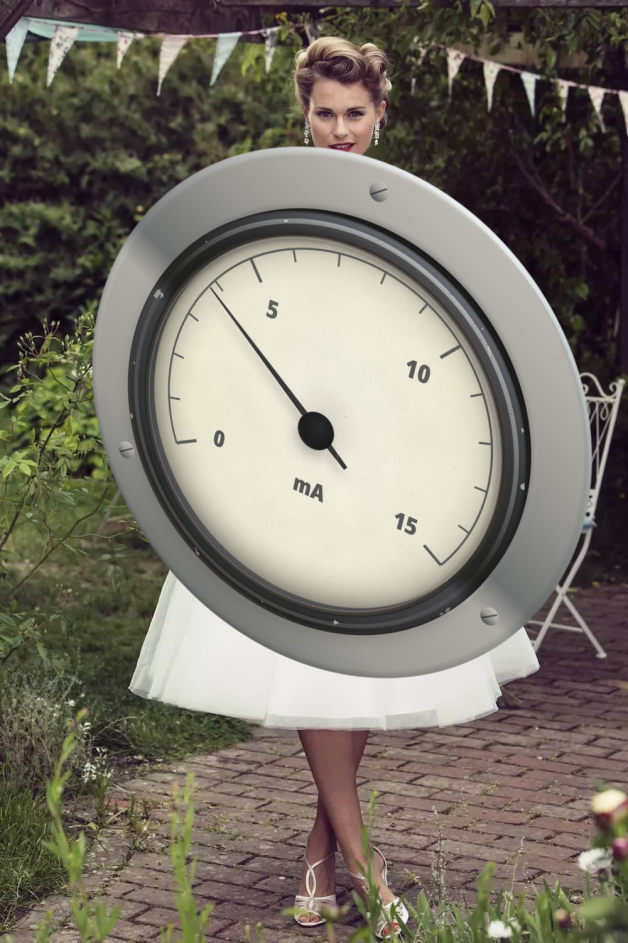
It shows value=4 unit=mA
